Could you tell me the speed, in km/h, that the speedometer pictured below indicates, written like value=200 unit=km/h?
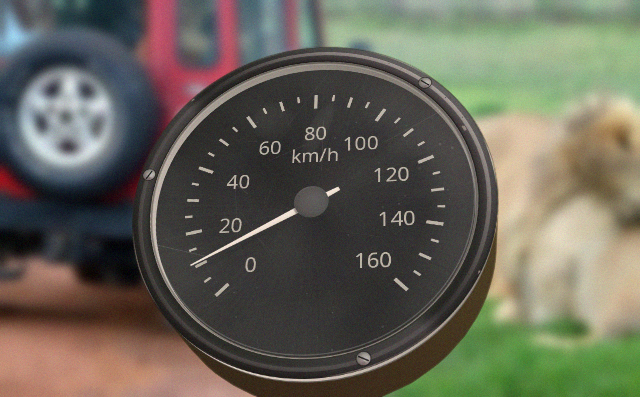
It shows value=10 unit=km/h
